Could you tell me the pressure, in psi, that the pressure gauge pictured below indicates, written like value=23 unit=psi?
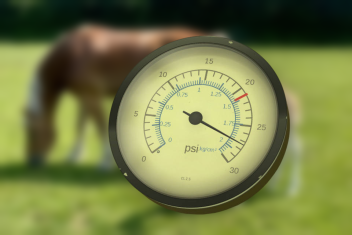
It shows value=27.5 unit=psi
